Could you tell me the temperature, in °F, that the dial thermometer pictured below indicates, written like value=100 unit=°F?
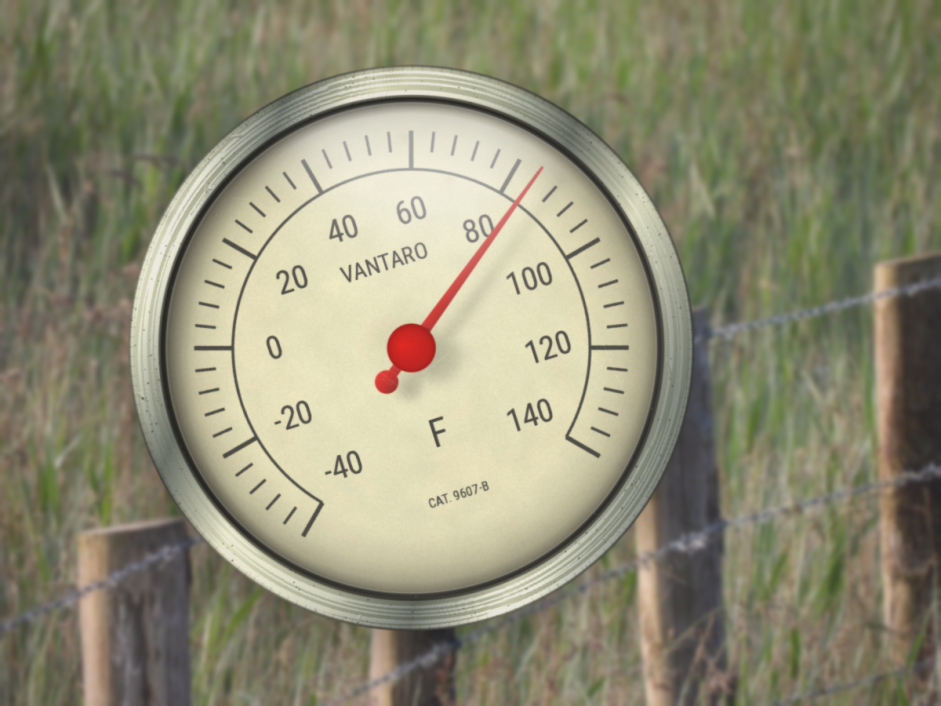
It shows value=84 unit=°F
